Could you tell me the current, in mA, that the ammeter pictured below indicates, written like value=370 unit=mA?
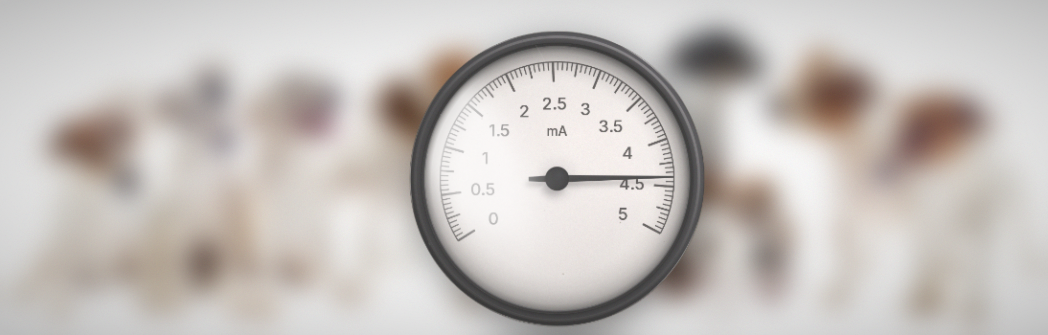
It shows value=4.4 unit=mA
